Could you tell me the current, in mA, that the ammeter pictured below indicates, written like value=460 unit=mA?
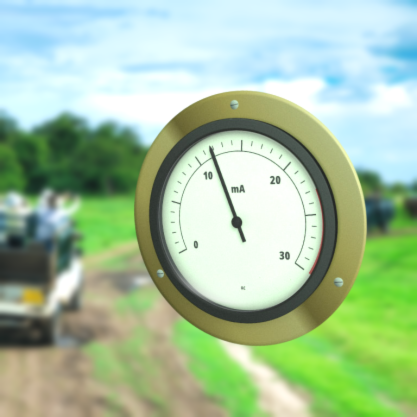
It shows value=12 unit=mA
